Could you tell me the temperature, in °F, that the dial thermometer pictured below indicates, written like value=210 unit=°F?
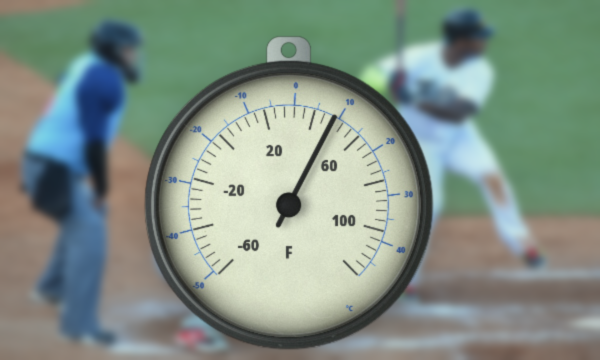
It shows value=48 unit=°F
